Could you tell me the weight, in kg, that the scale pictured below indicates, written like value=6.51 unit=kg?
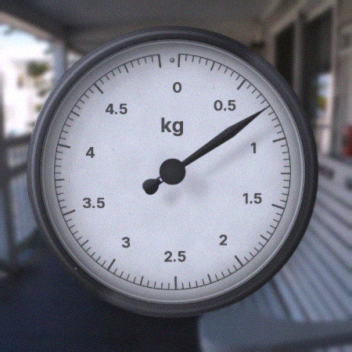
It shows value=0.75 unit=kg
